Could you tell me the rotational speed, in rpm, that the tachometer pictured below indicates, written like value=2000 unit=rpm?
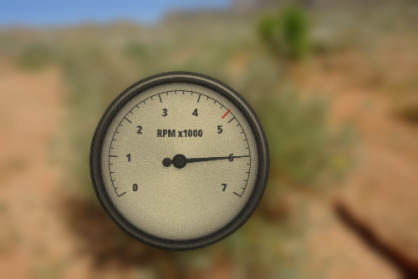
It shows value=6000 unit=rpm
